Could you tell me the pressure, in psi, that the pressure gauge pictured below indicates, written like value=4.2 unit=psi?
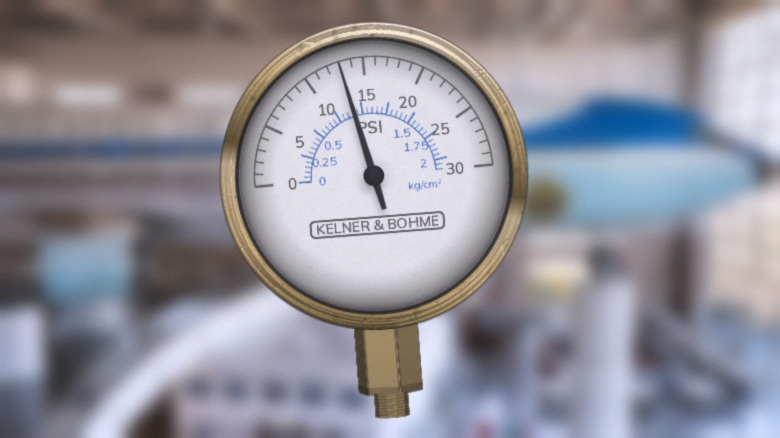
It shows value=13 unit=psi
